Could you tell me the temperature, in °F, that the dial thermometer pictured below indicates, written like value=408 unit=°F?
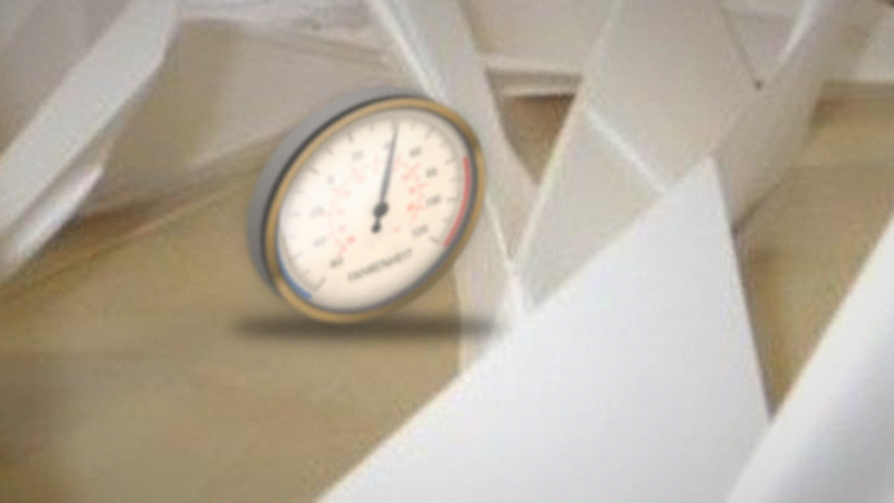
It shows value=40 unit=°F
